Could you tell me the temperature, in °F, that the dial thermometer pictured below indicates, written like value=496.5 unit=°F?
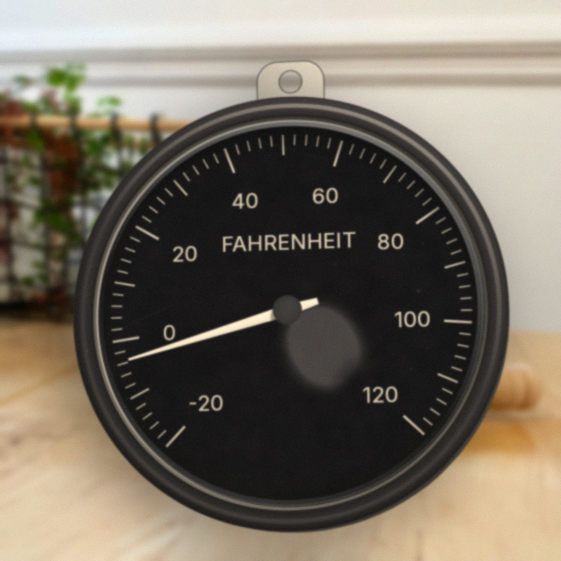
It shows value=-4 unit=°F
